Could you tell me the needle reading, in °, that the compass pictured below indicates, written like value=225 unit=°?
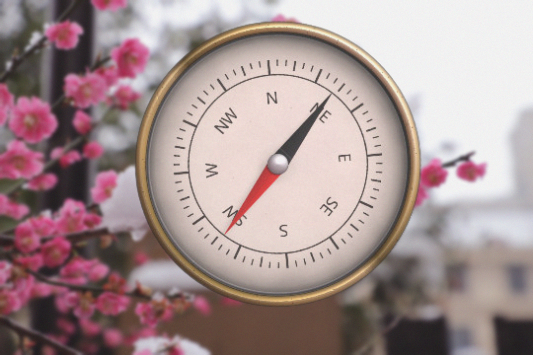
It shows value=222.5 unit=°
